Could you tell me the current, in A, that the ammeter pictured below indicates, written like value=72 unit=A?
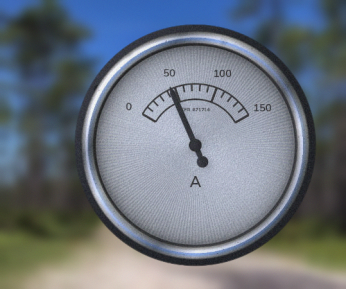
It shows value=45 unit=A
